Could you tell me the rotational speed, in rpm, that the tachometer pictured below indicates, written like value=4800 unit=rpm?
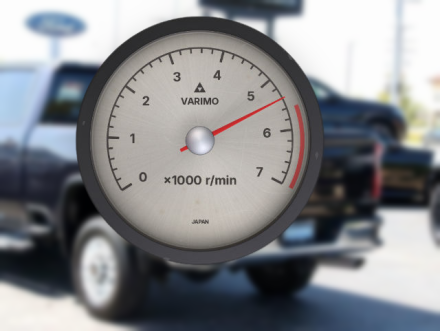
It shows value=5400 unit=rpm
